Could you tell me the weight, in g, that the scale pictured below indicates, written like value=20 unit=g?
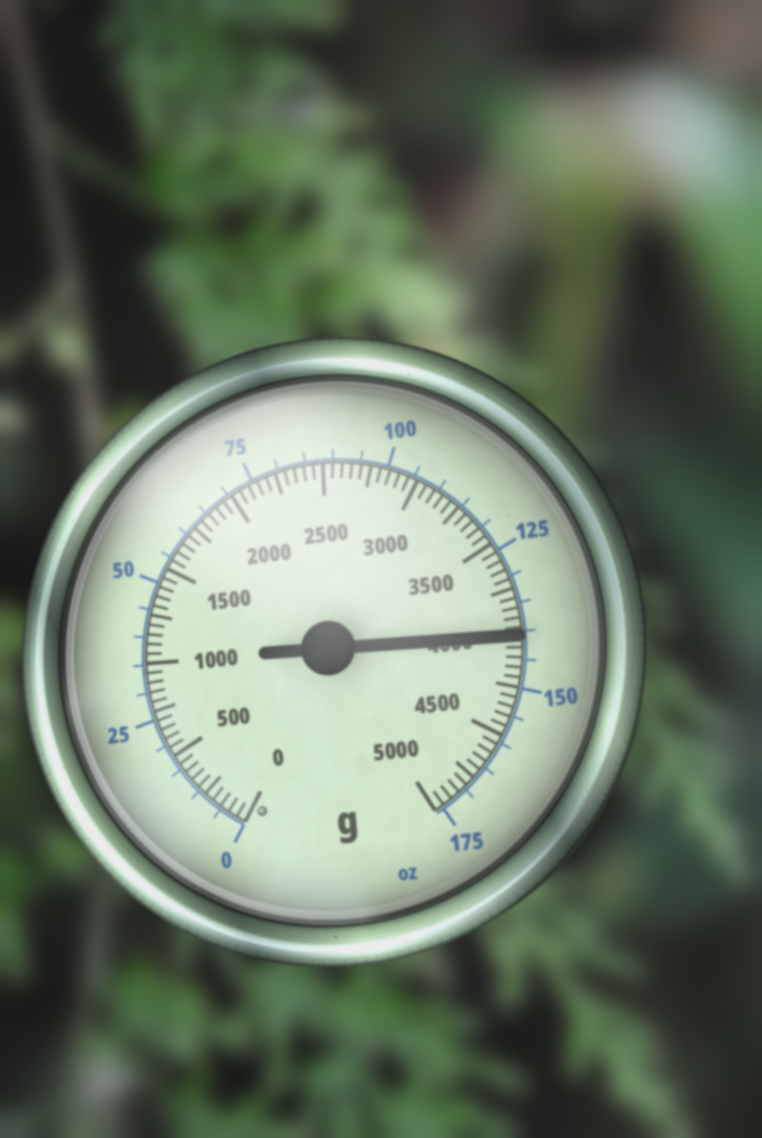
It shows value=4000 unit=g
